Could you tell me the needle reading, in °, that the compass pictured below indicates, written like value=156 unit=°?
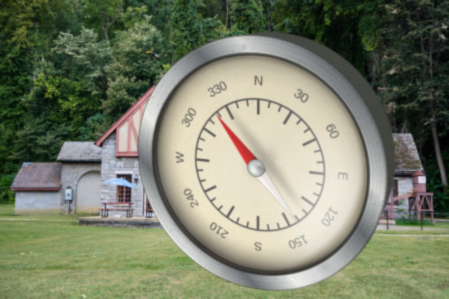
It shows value=320 unit=°
